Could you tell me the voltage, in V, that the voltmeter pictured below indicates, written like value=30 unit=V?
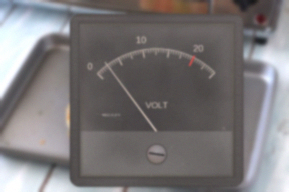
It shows value=2.5 unit=V
